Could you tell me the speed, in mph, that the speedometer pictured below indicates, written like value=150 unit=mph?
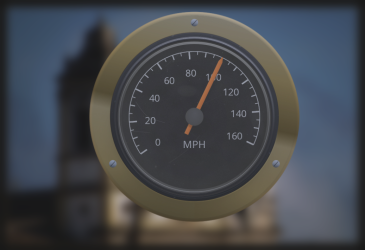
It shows value=100 unit=mph
